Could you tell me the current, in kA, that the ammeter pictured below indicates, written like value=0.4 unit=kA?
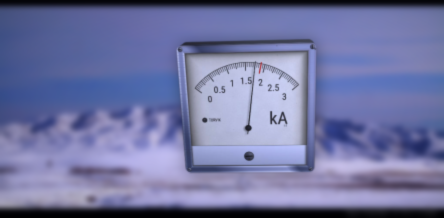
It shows value=1.75 unit=kA
